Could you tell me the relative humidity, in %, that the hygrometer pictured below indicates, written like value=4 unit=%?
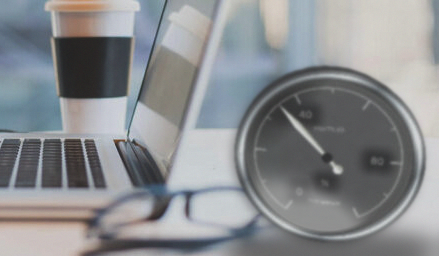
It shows value=35 unit=%
